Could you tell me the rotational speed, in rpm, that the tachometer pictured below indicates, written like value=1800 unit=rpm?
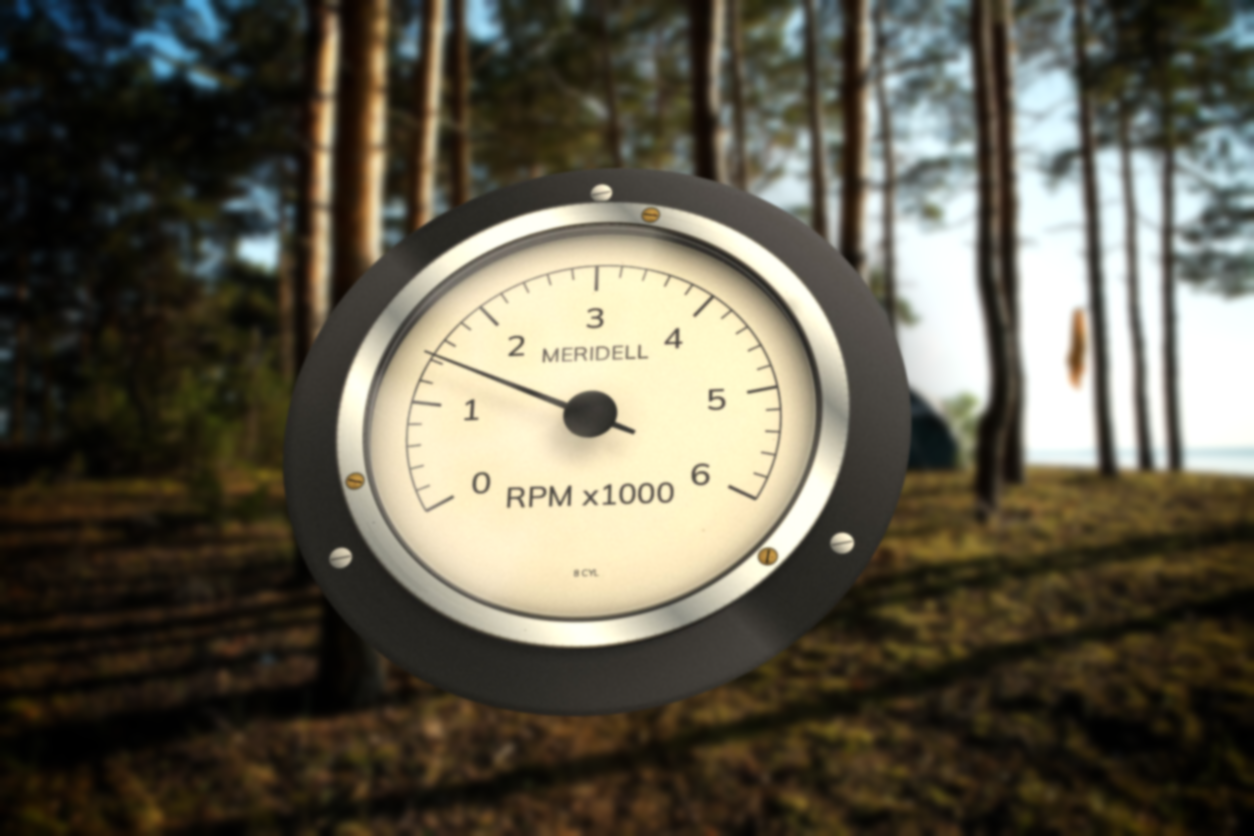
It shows value=1400 unit=rpm
